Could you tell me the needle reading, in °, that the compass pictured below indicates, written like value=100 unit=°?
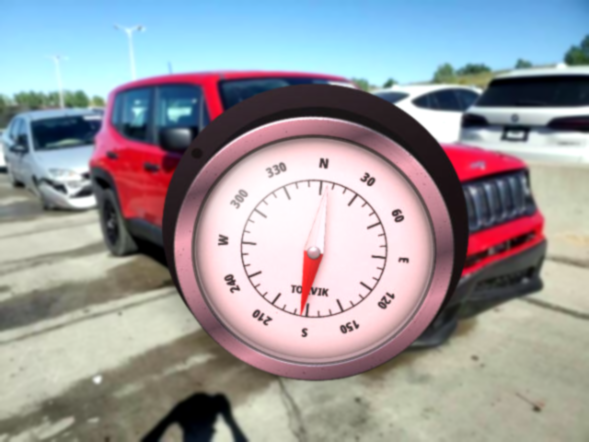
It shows value=185 unit=°
